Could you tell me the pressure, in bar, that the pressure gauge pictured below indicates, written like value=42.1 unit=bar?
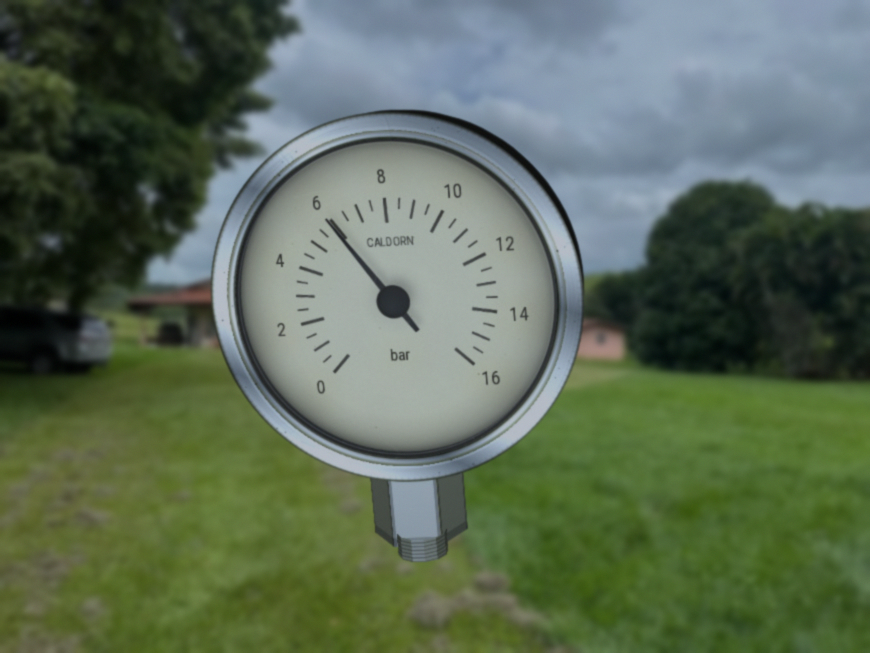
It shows value=6 unit=bar
